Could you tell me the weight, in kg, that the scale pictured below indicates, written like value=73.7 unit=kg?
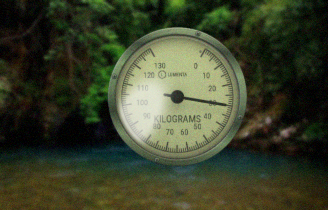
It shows value=30 unit=kg
